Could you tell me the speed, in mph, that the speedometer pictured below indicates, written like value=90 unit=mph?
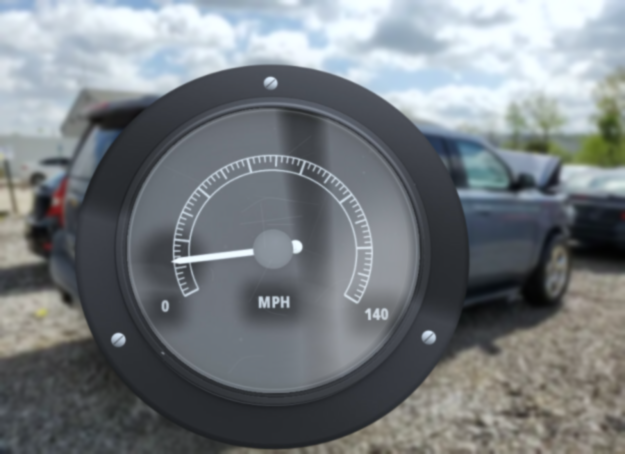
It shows value=12 unit=mph
